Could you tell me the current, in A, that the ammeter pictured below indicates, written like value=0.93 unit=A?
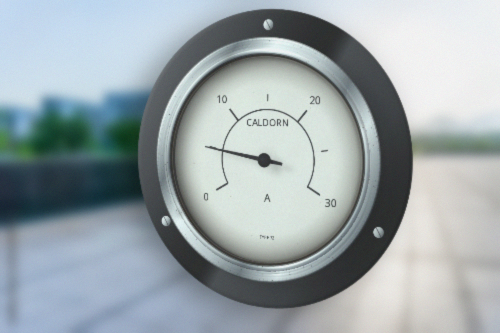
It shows value=5 unit=A
